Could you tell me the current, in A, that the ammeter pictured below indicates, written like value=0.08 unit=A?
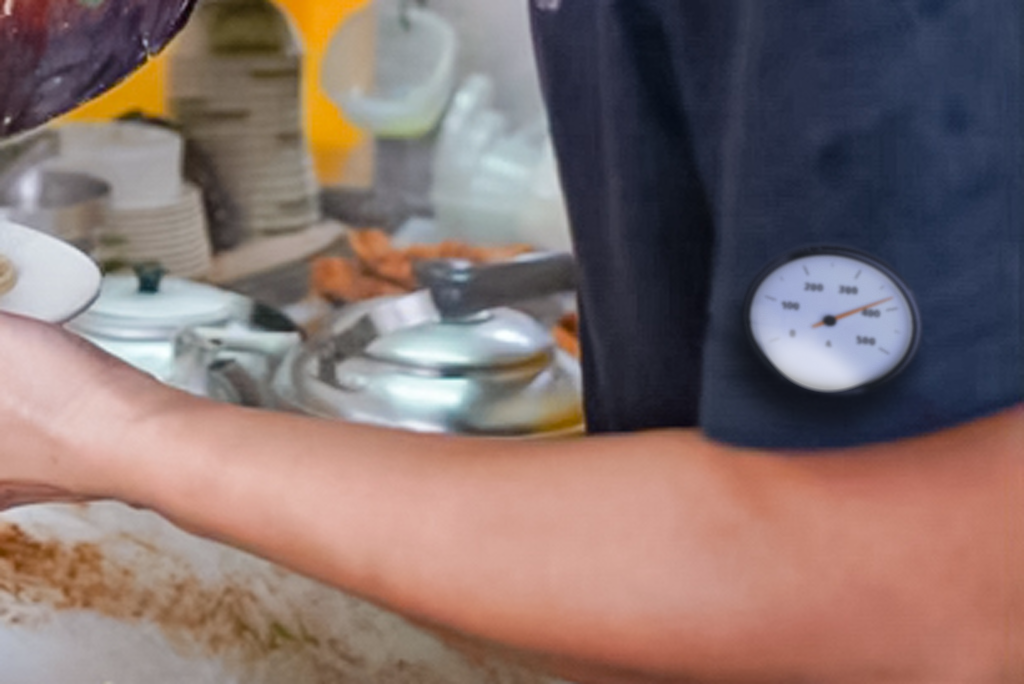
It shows value=375 unit=A
